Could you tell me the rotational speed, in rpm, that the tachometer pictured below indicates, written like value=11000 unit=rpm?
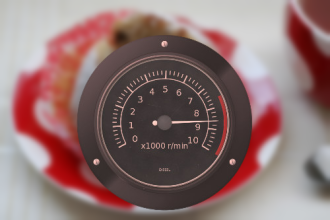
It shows value=8600 unit=rpm
